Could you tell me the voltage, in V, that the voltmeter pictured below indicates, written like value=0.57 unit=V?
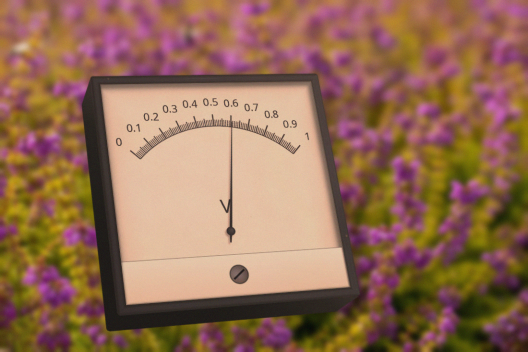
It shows value=0.6 unit=V
